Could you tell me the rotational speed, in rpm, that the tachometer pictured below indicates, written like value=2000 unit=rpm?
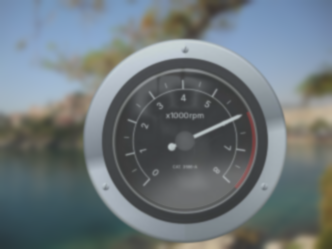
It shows value=6000 unit=rpm
